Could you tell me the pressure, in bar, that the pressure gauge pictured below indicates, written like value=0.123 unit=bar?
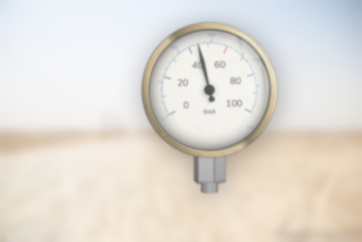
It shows value=45 unit=bar
